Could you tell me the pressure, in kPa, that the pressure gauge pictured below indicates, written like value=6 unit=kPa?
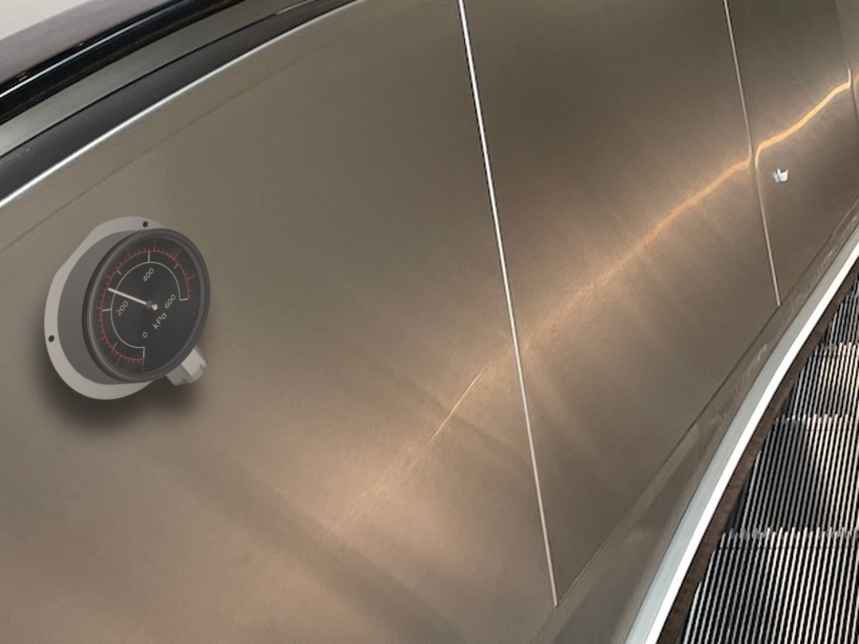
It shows value=250 unit=kPa
